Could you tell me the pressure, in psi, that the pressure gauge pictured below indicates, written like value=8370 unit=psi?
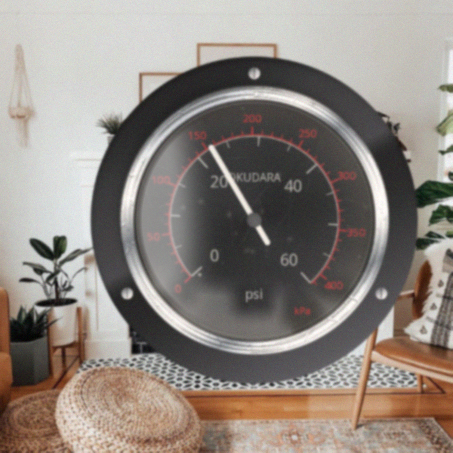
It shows value=22.5 unit=psi
